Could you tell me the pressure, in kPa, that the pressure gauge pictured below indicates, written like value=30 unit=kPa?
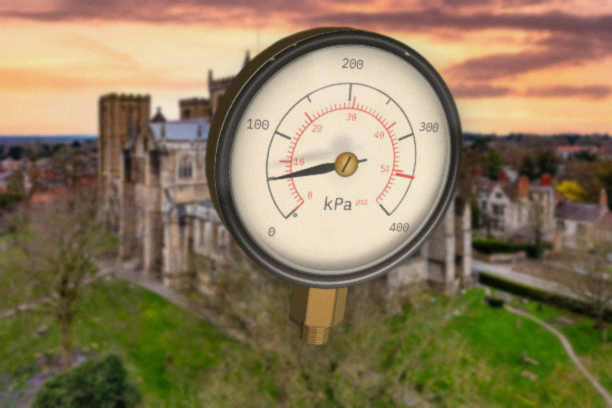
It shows value=50 unit=kPa
